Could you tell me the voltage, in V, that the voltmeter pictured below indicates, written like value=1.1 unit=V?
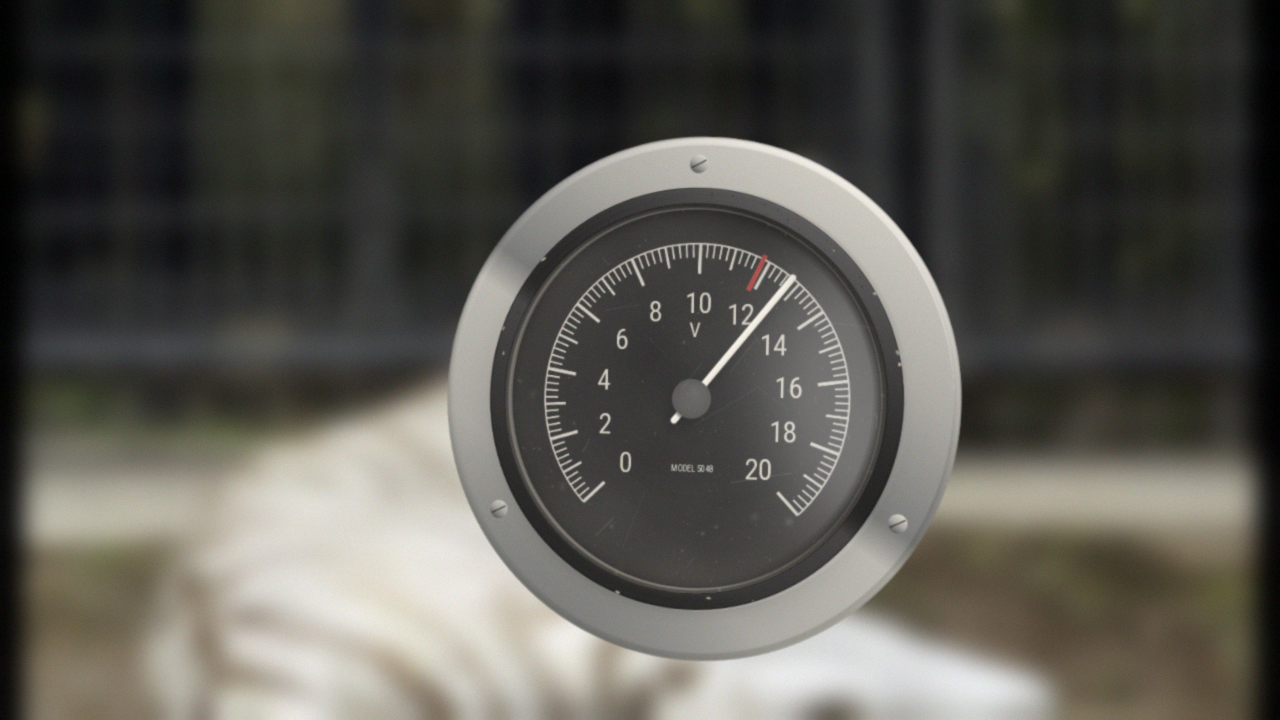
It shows value=12.8 unit=V
